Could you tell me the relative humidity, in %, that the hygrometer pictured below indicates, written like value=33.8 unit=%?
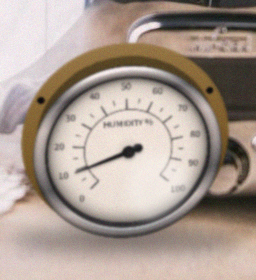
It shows value=10 unit=%
